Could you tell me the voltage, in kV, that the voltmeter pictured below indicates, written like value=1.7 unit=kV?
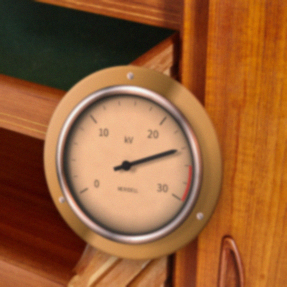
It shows value=24 unit=kV
